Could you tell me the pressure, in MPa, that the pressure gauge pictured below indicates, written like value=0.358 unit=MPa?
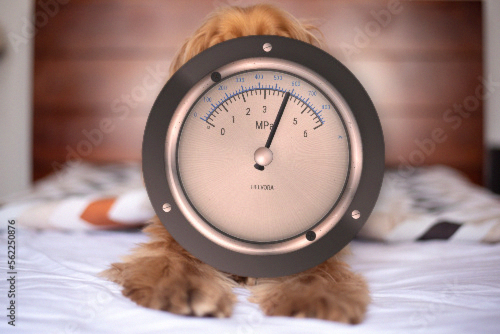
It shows value=4 unit=MPa
